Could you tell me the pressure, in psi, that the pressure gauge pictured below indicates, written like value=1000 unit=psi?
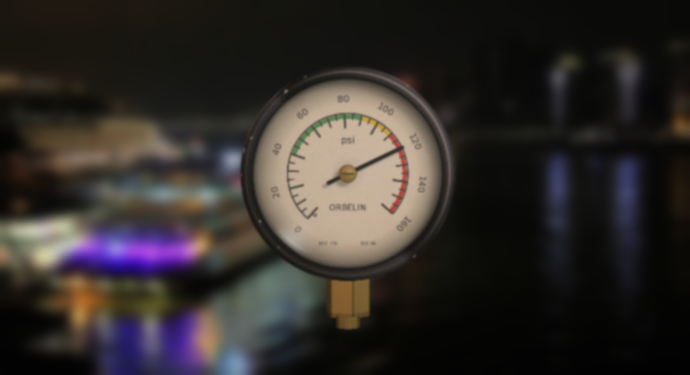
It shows value=120 unit=psi
